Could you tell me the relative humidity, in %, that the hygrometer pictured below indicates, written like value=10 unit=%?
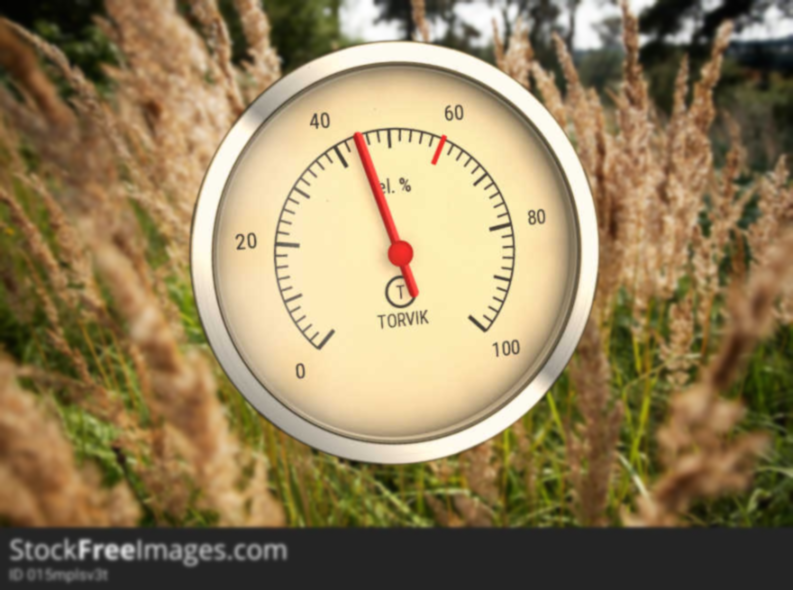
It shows value=44 unit=%
